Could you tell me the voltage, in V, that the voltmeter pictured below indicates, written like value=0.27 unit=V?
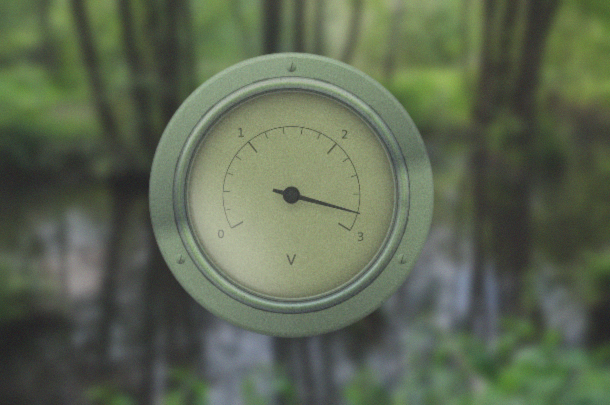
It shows value=2.8 unit=V
